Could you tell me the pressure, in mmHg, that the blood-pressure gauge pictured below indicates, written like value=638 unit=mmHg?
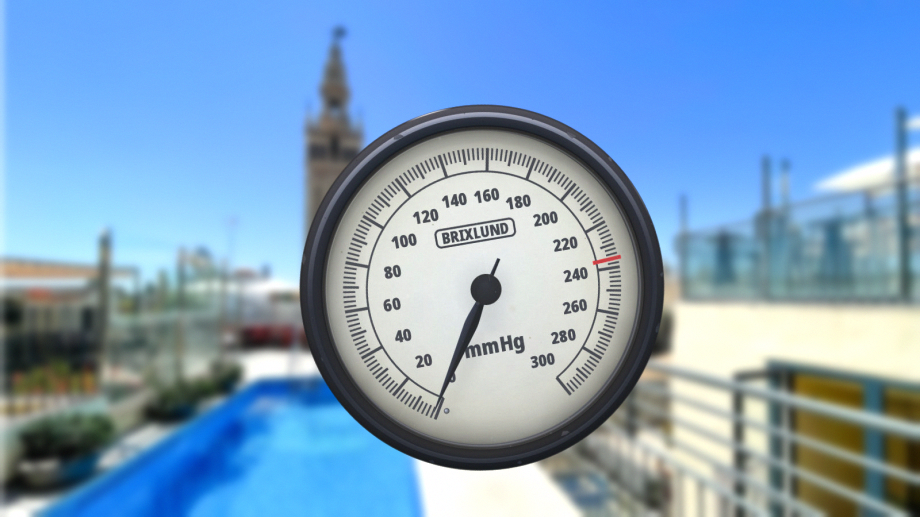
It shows value=2 unit=mmHg
